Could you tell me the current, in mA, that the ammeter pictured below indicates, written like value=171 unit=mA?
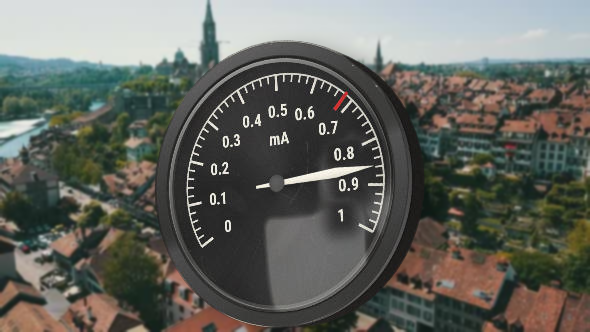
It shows value=0.86 unit=mA
